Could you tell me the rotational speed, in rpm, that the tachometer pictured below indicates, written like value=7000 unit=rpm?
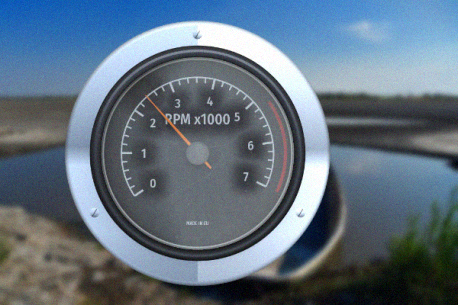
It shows value=2400 unit=rpm
